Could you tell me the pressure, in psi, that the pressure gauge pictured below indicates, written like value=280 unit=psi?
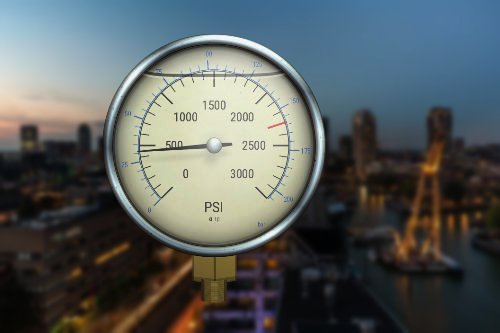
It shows value=450 unit=psi
